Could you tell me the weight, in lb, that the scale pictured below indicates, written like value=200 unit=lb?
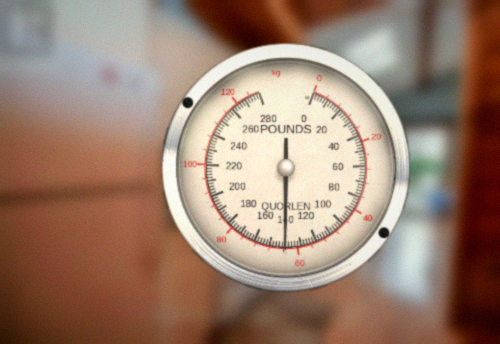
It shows value=140 unit=lb
